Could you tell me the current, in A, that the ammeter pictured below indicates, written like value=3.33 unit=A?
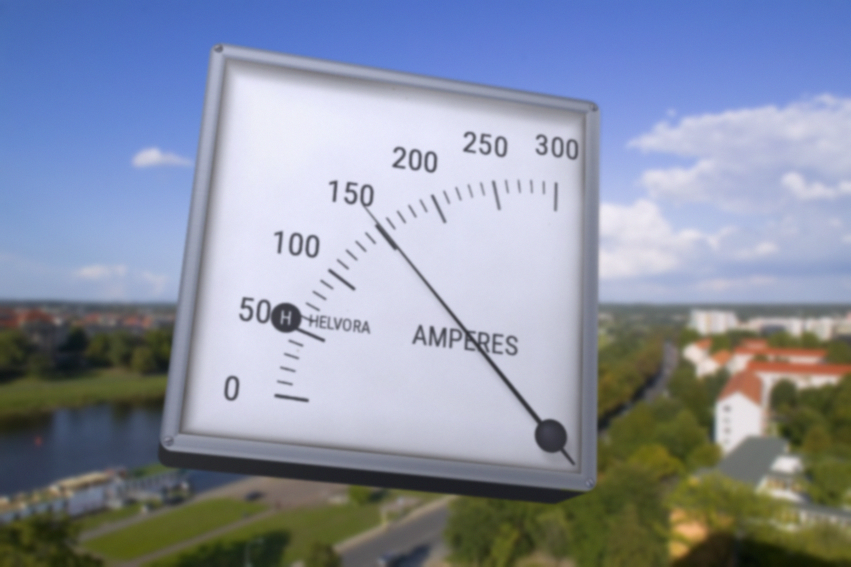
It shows value=150 unit=A
